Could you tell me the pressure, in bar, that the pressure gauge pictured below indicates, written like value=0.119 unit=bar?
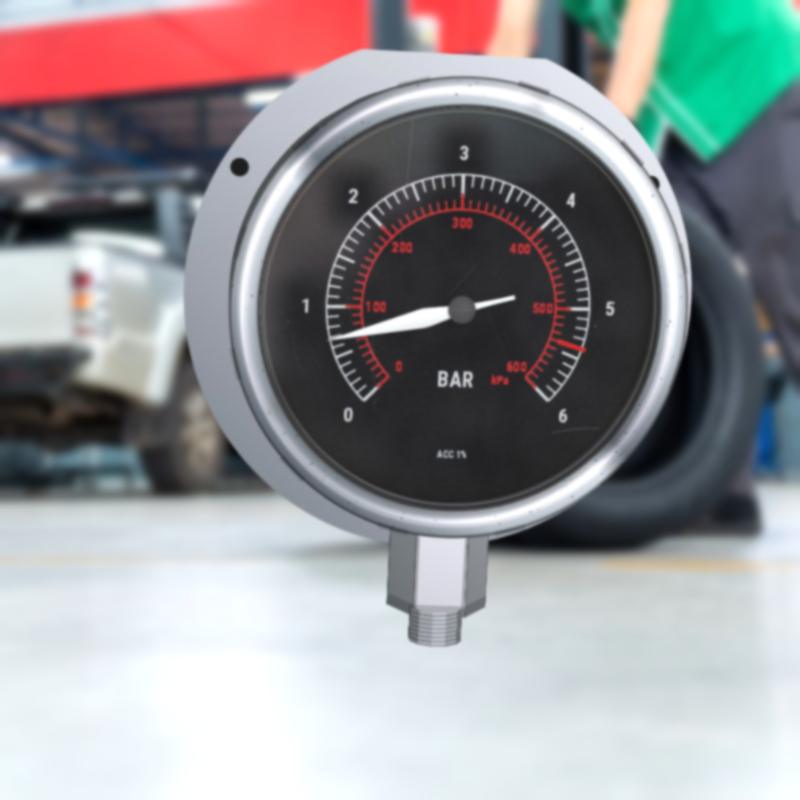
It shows value=0.7 unit=bar
